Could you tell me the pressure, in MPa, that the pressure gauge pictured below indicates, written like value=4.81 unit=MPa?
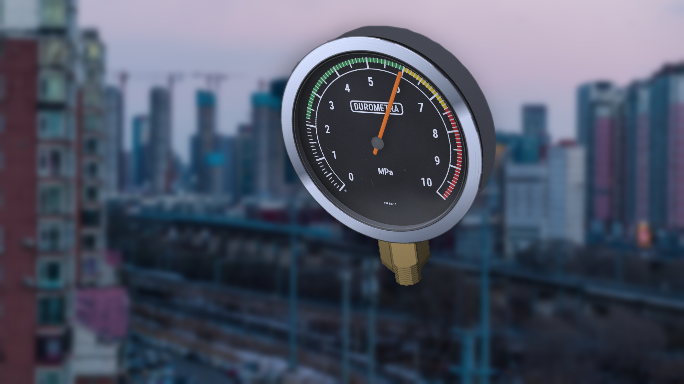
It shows value=6 unit=MPa
